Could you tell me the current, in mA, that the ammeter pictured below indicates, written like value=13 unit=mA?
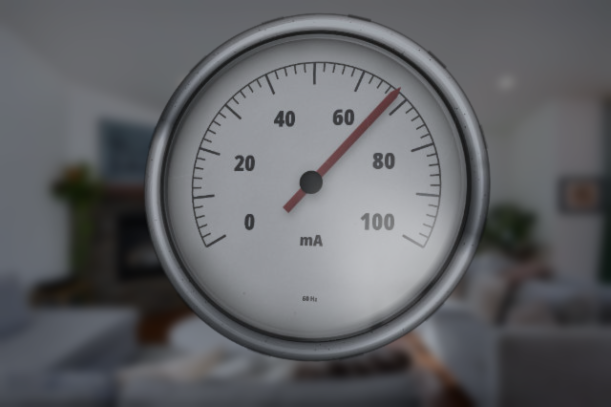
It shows value=68 unit=mA
